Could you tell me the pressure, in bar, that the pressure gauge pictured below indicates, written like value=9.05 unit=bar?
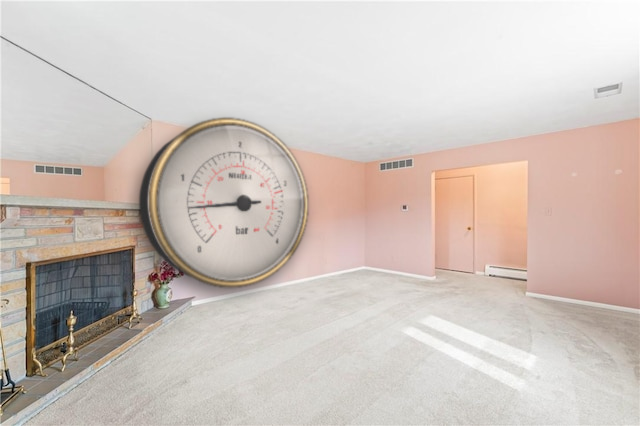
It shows value=0.6 unit=bar
